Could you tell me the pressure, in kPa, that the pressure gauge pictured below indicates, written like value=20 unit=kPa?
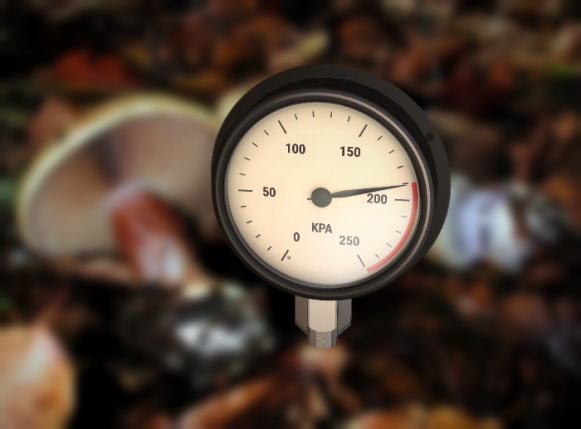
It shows value=190 unit=kPa
